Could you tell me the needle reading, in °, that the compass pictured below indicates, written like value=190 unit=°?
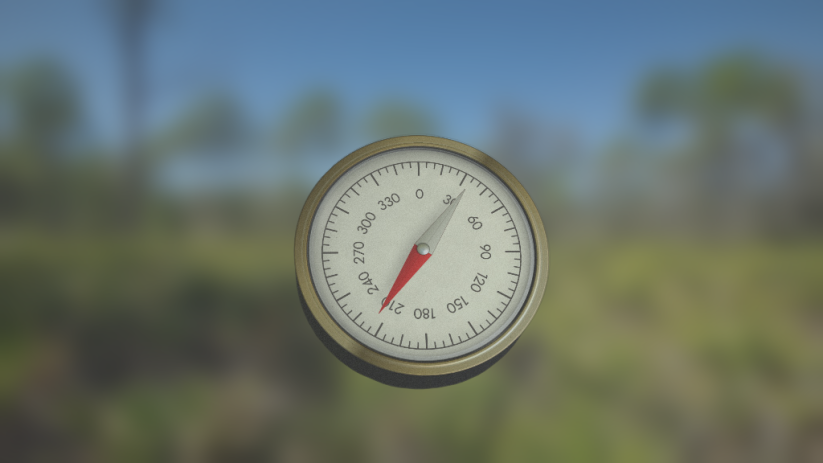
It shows value=215 unit=°
